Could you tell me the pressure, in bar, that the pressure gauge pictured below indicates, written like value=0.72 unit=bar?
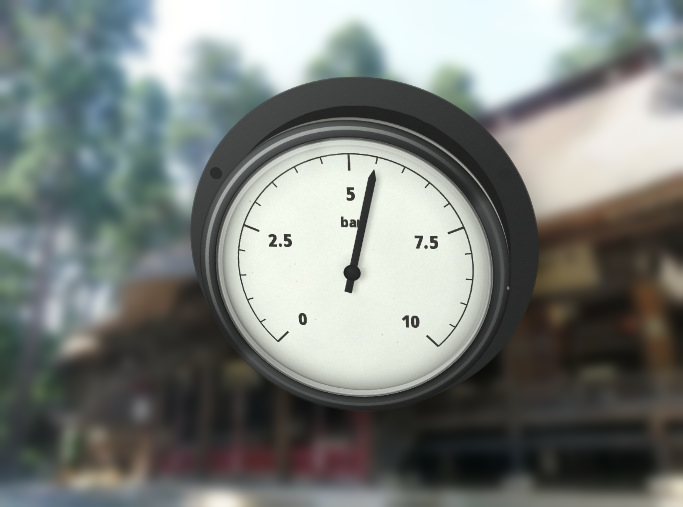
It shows value=5.5 unit=bar
